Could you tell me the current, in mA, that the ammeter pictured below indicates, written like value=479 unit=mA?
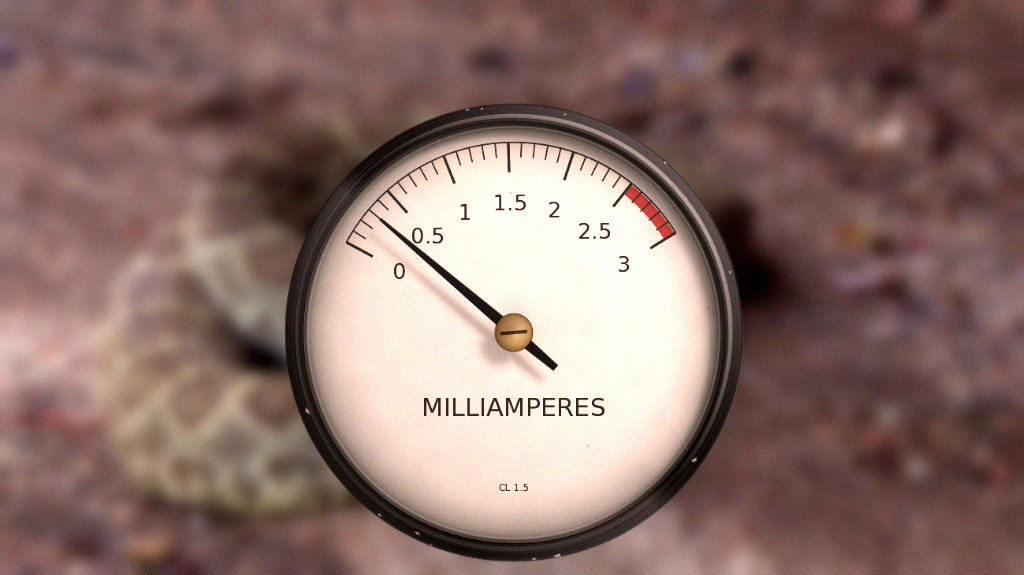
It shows value=0.3 unit=mA
